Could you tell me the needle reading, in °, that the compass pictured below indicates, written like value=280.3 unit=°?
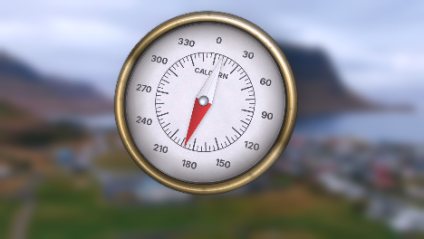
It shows value=190 unit=°
